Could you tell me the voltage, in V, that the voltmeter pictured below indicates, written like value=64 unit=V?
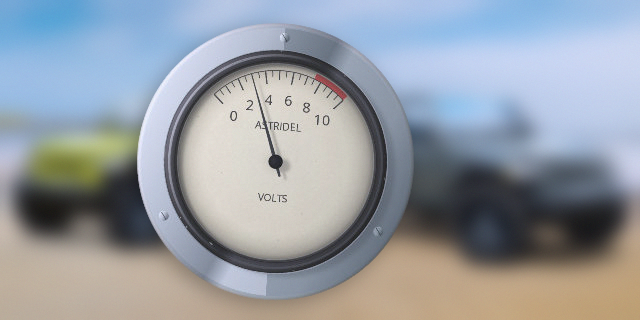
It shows value=3 unit=V
